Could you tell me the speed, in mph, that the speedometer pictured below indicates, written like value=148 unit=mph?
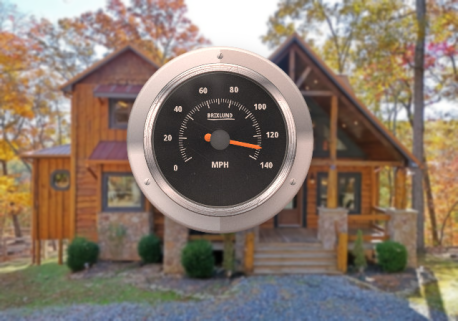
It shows value=130 unit=mph
